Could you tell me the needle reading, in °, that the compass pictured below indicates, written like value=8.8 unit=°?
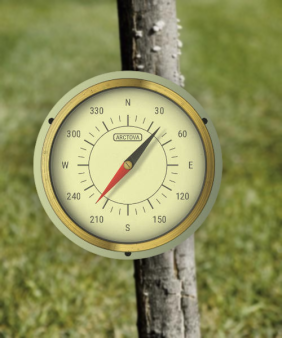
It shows value=220 unit=°
